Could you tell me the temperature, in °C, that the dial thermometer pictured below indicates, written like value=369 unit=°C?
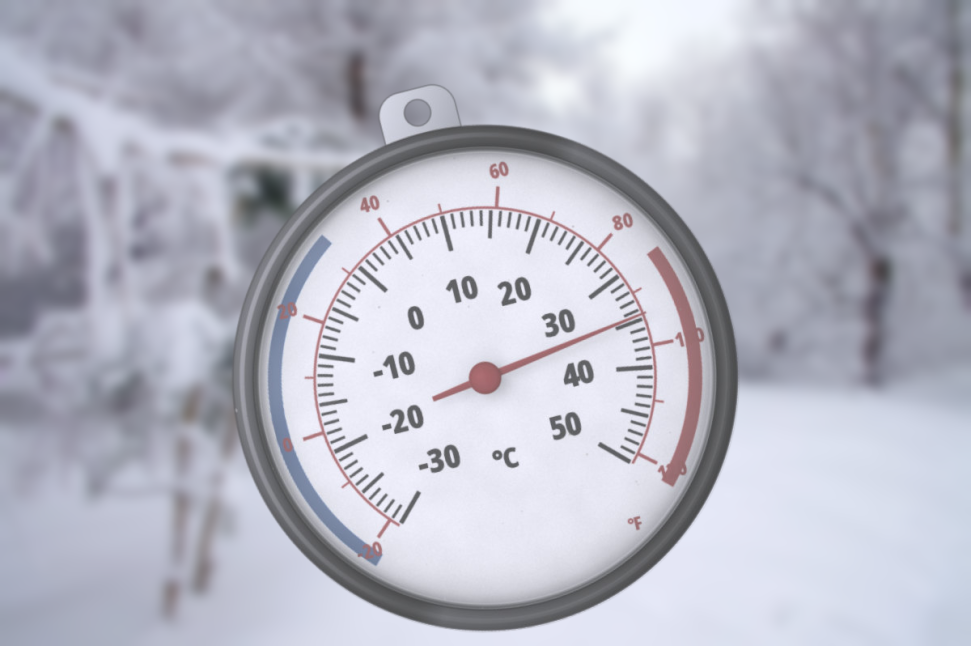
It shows value=34.5 unit=°C
